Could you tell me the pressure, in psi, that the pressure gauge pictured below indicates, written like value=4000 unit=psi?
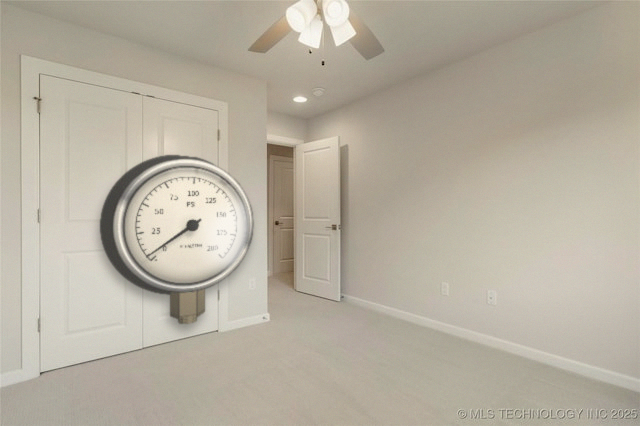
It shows value=5 unit=psi
